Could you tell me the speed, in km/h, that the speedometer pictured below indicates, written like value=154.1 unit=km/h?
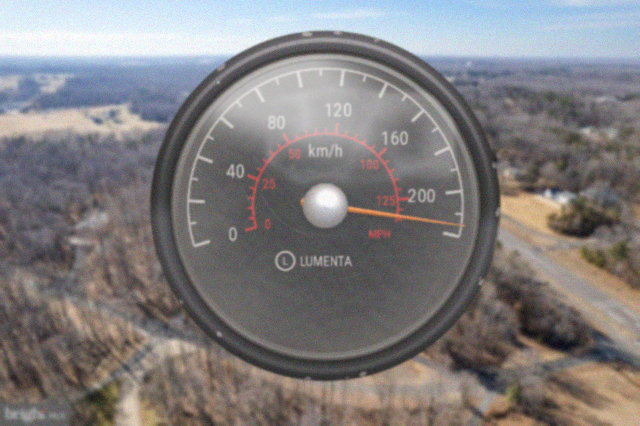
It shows value=215 unit=km/h
